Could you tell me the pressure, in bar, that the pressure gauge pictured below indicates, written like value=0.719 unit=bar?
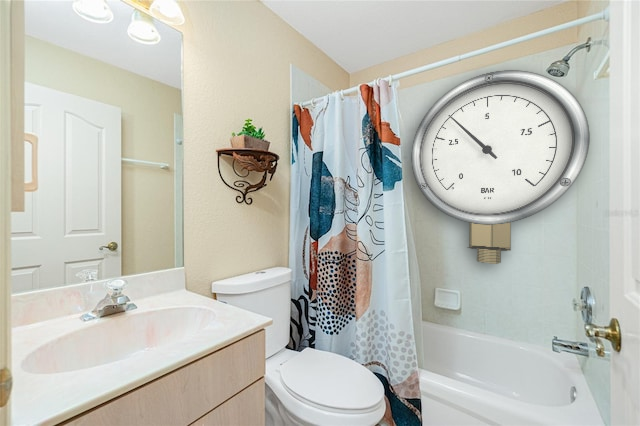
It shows value=3.5 unit=bar
